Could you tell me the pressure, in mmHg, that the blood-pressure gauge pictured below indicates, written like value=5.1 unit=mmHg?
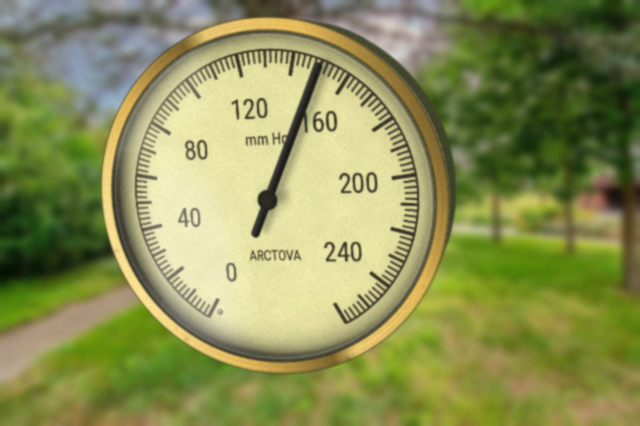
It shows value=150 unit=mmHg
